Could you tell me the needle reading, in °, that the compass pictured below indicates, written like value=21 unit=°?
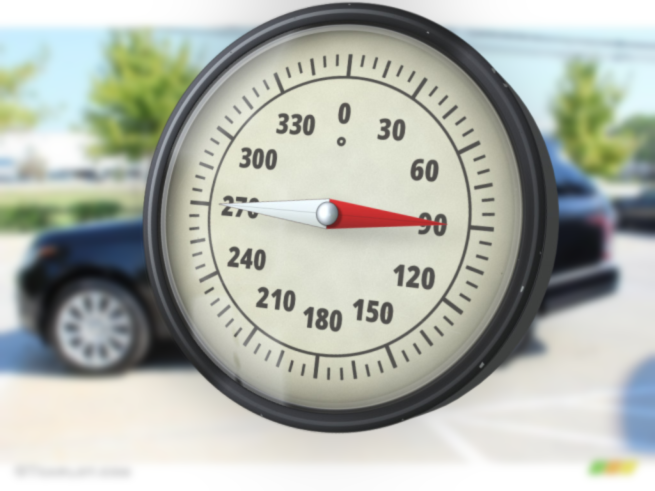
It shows value=90 unit=°
